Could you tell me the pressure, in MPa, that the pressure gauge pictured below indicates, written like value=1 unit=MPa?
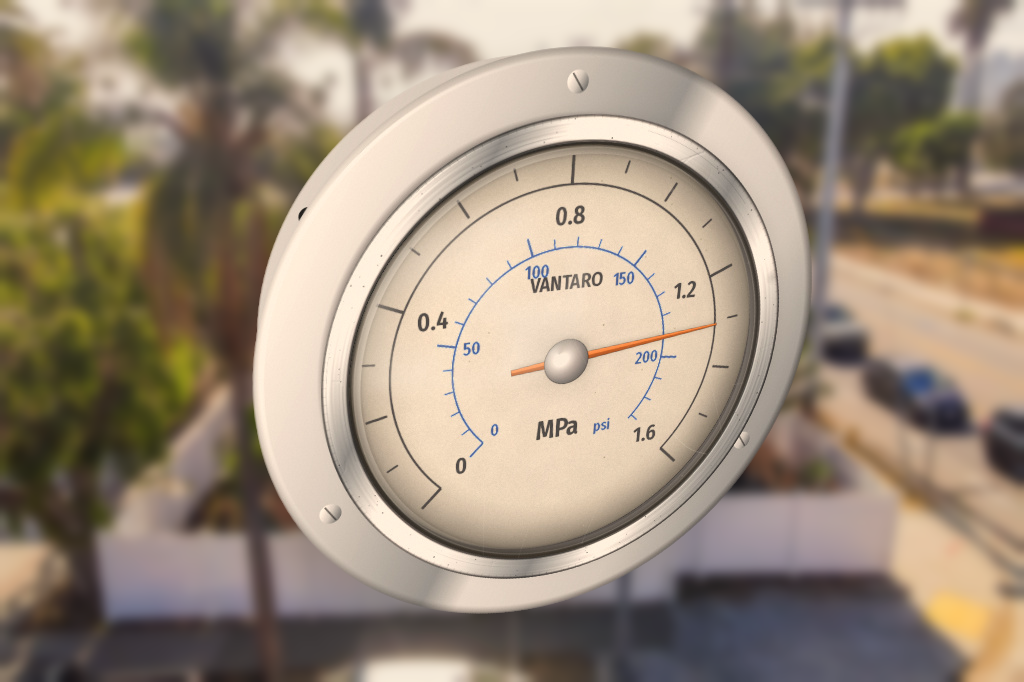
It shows value=1.3 unit=MPa
